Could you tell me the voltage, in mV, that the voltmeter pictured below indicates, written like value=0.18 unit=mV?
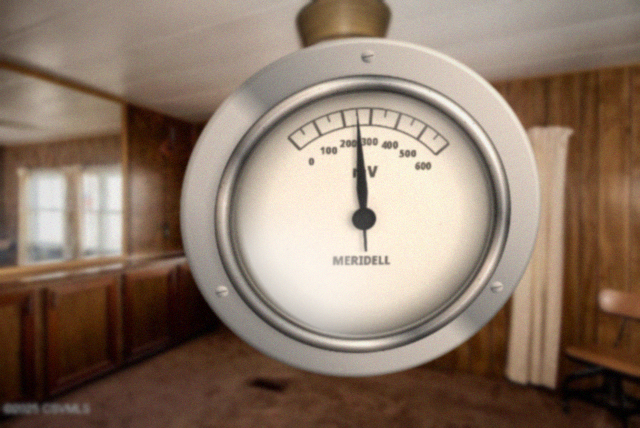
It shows value=250 unit=mV
